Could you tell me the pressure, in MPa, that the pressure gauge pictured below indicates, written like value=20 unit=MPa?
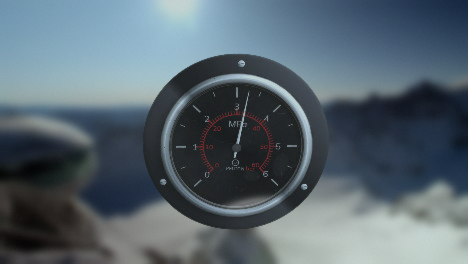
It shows value=3.25 unit=MPa
